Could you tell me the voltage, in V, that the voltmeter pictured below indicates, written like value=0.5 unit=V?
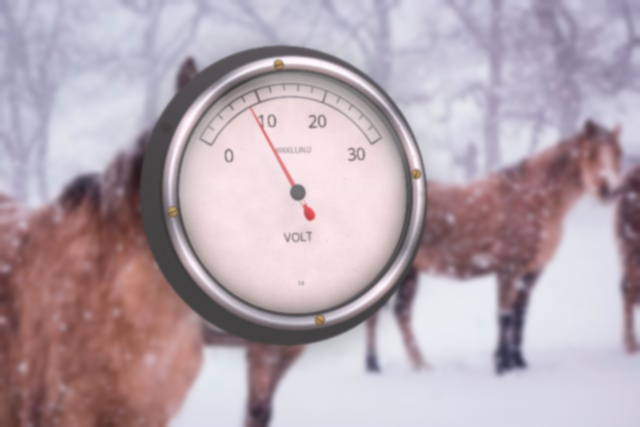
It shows value=8 unit=V
